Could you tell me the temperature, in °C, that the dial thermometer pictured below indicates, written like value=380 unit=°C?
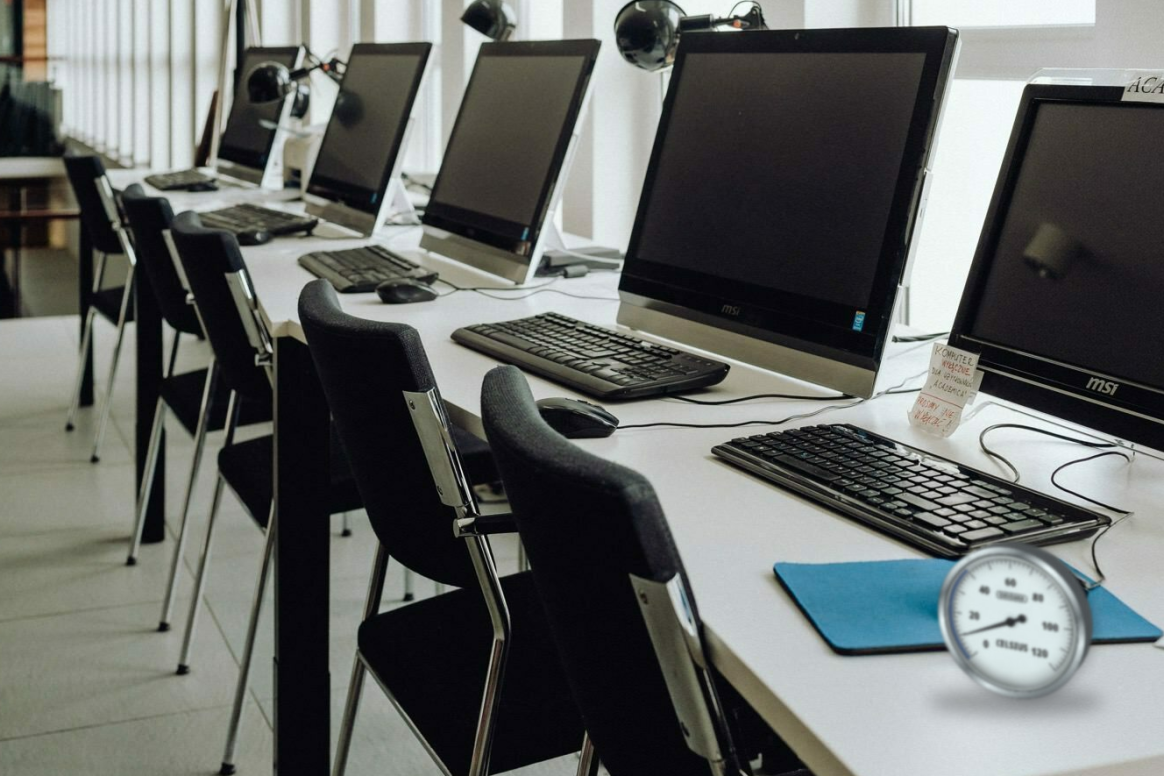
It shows value=10 unit=°C
